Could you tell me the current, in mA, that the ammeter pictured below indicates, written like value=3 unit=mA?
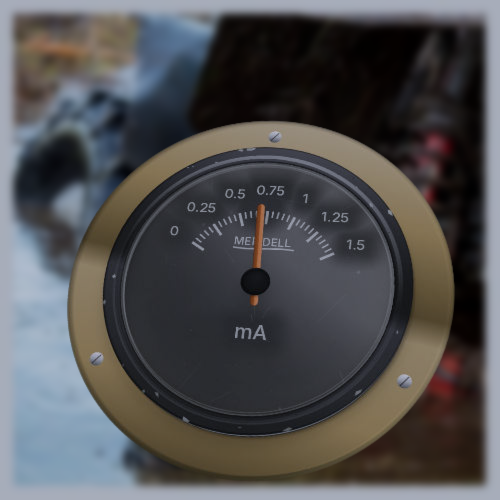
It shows value=0.7 unit=mA
